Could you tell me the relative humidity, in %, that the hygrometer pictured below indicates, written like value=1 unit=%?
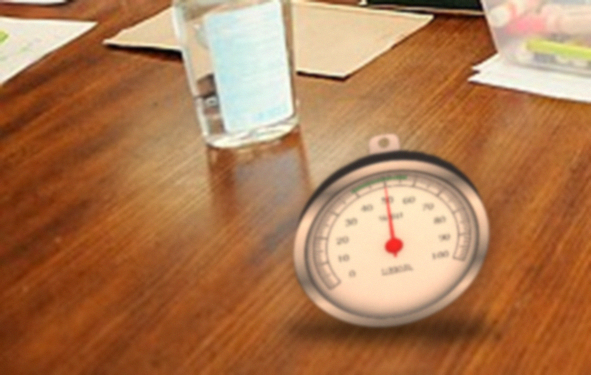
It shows value=50 unit=%
